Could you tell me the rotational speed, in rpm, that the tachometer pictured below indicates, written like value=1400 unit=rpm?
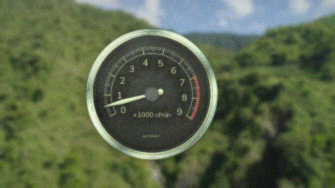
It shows value=500 unit=rpm
